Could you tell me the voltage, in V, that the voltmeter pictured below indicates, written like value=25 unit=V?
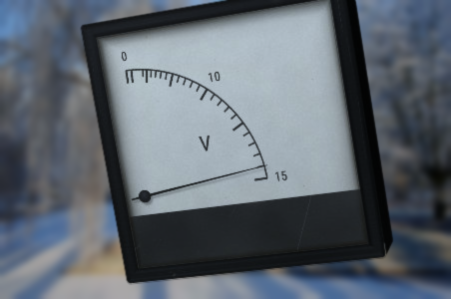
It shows value=14.5 unit=V
